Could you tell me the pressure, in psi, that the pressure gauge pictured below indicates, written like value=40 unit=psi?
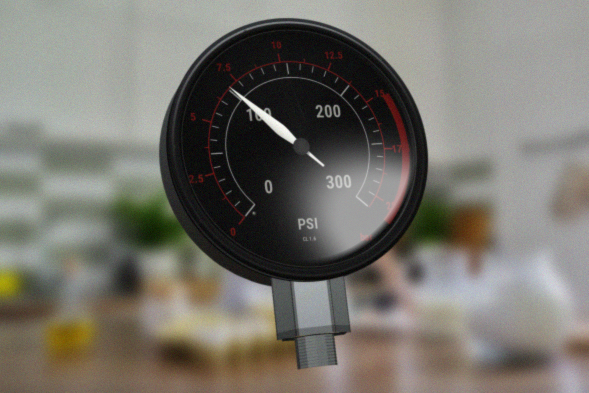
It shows value=100 unit=psi
